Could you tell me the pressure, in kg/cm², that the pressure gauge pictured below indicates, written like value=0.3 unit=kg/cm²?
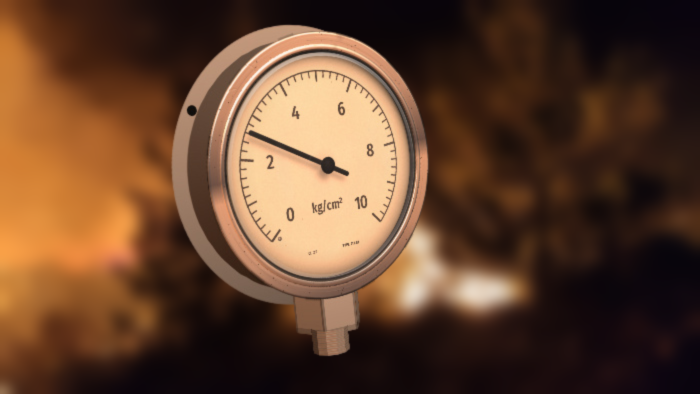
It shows value=2.6 unit=kg/cm²
